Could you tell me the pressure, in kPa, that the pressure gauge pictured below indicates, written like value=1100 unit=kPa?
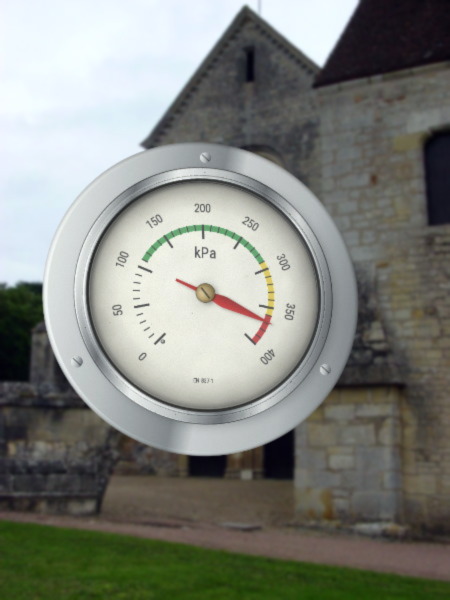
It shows value=370 unit=kPa
